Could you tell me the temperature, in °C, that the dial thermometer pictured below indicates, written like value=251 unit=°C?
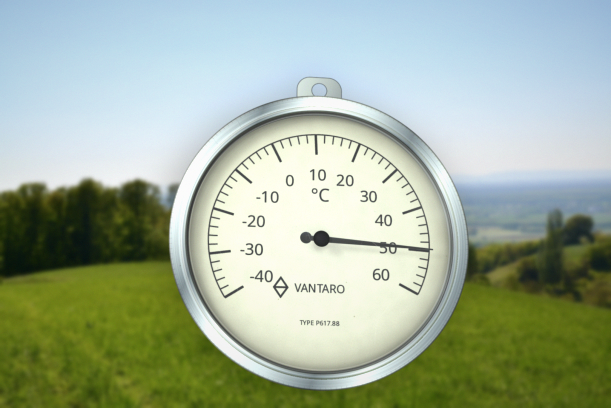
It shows value=50 unit=°C
